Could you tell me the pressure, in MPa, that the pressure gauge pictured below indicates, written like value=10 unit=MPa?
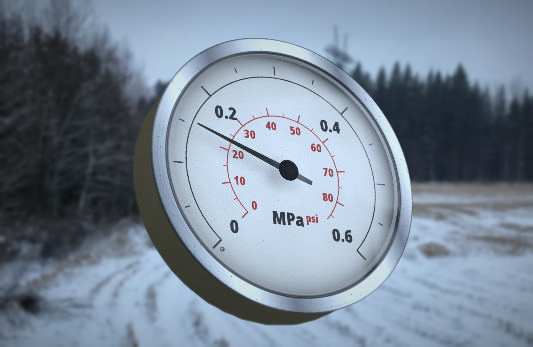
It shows value=0.15 unit=MPa
